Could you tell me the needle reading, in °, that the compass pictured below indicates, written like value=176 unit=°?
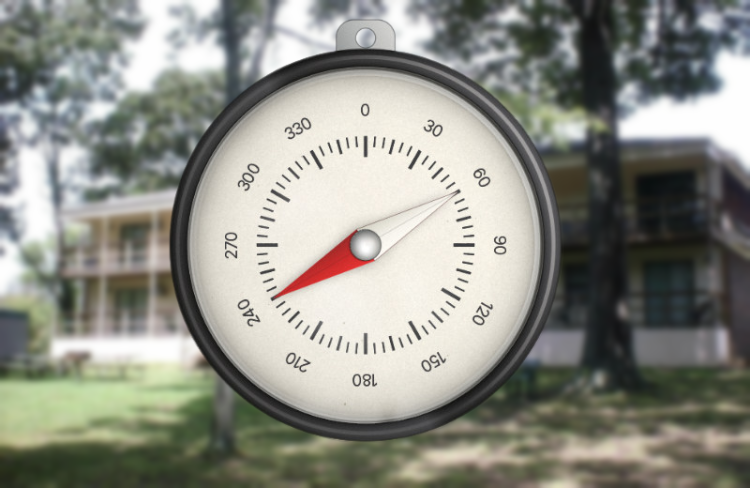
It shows value=240 unit=°
